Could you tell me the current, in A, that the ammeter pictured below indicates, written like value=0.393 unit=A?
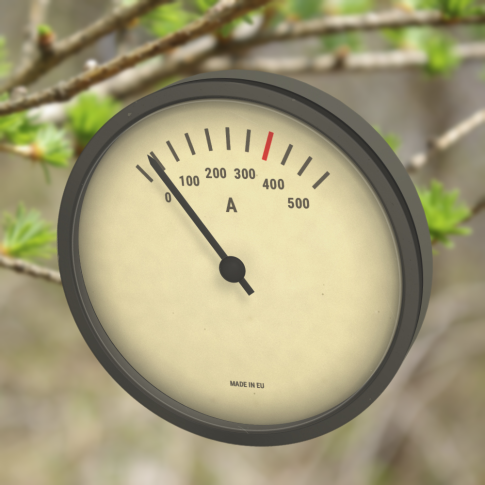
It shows value=50 unit=A
